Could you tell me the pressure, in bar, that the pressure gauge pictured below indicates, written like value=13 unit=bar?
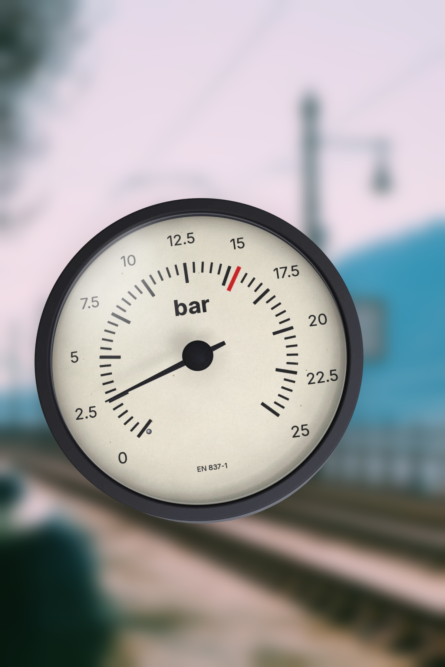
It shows value=2.5 unit=bar
